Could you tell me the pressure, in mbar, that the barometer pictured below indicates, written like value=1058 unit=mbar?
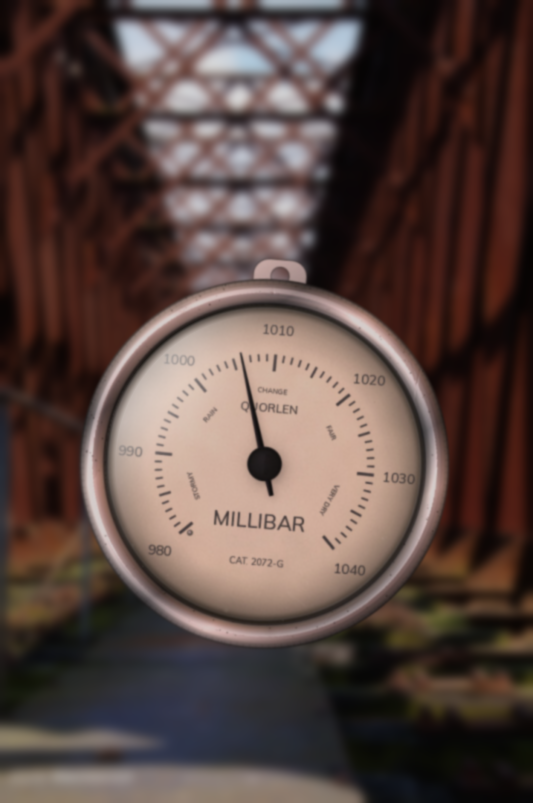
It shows value=1006 unit=mbar
